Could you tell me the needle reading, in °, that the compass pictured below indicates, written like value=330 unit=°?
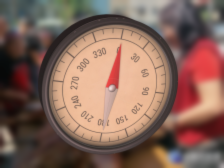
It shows value=0 unit=°
